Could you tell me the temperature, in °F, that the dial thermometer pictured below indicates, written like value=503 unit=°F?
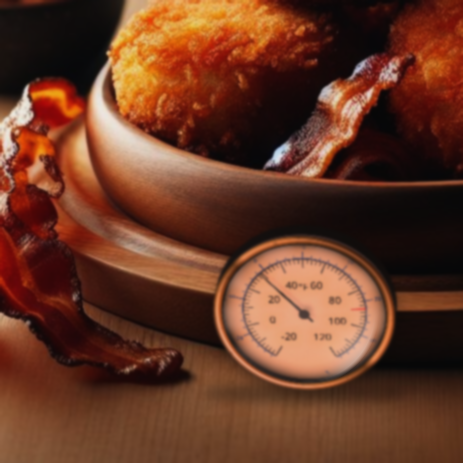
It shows value=30 unit=°F
